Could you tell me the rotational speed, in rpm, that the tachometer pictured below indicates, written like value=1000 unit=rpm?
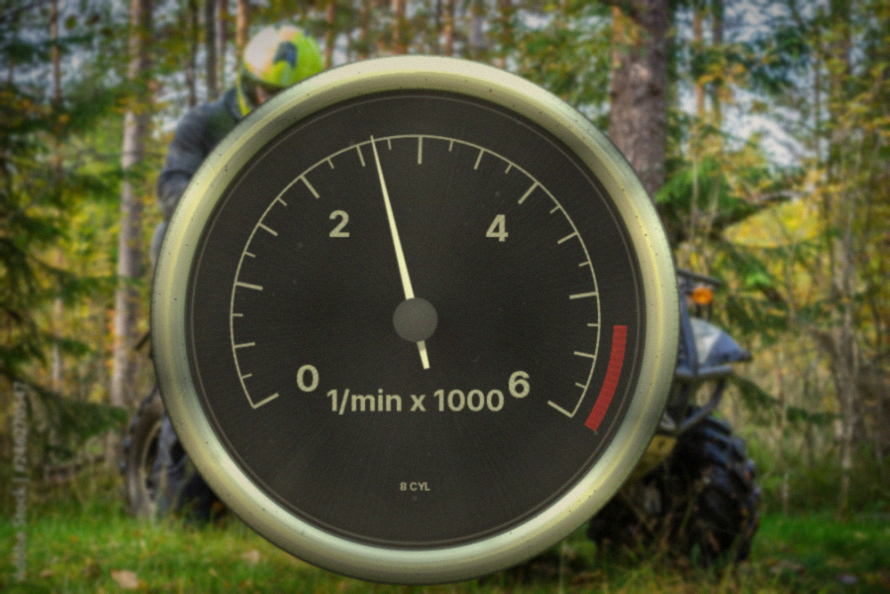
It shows value=2625 unit=rpm
